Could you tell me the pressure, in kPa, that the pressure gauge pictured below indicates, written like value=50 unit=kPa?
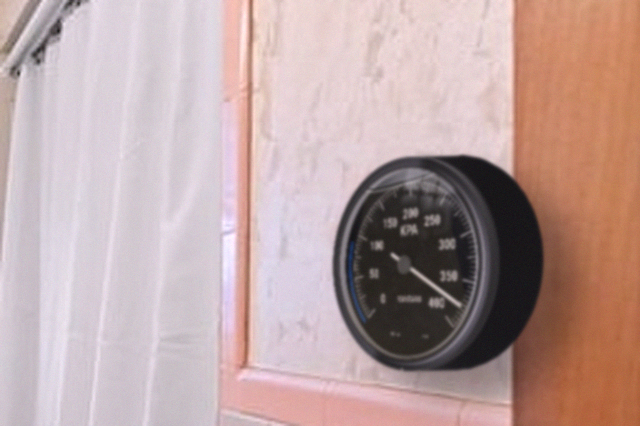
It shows value=375 unit=kPa
